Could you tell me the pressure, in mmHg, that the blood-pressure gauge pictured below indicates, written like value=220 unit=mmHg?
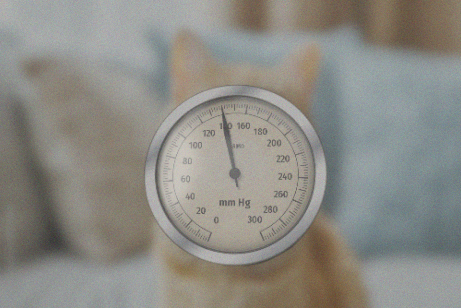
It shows value=140 unit=mmHg
